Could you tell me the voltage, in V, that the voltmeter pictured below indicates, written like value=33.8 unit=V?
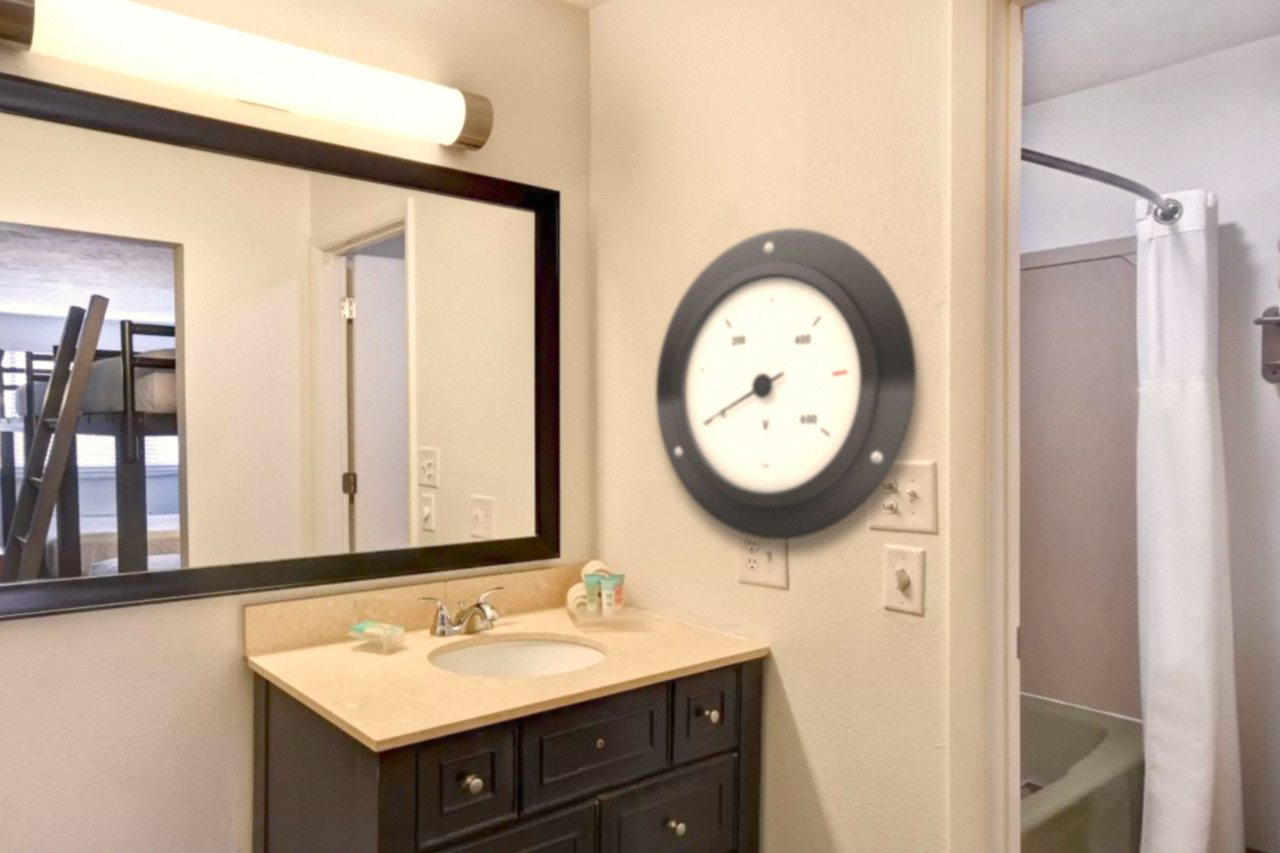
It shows value=0 unit=V
